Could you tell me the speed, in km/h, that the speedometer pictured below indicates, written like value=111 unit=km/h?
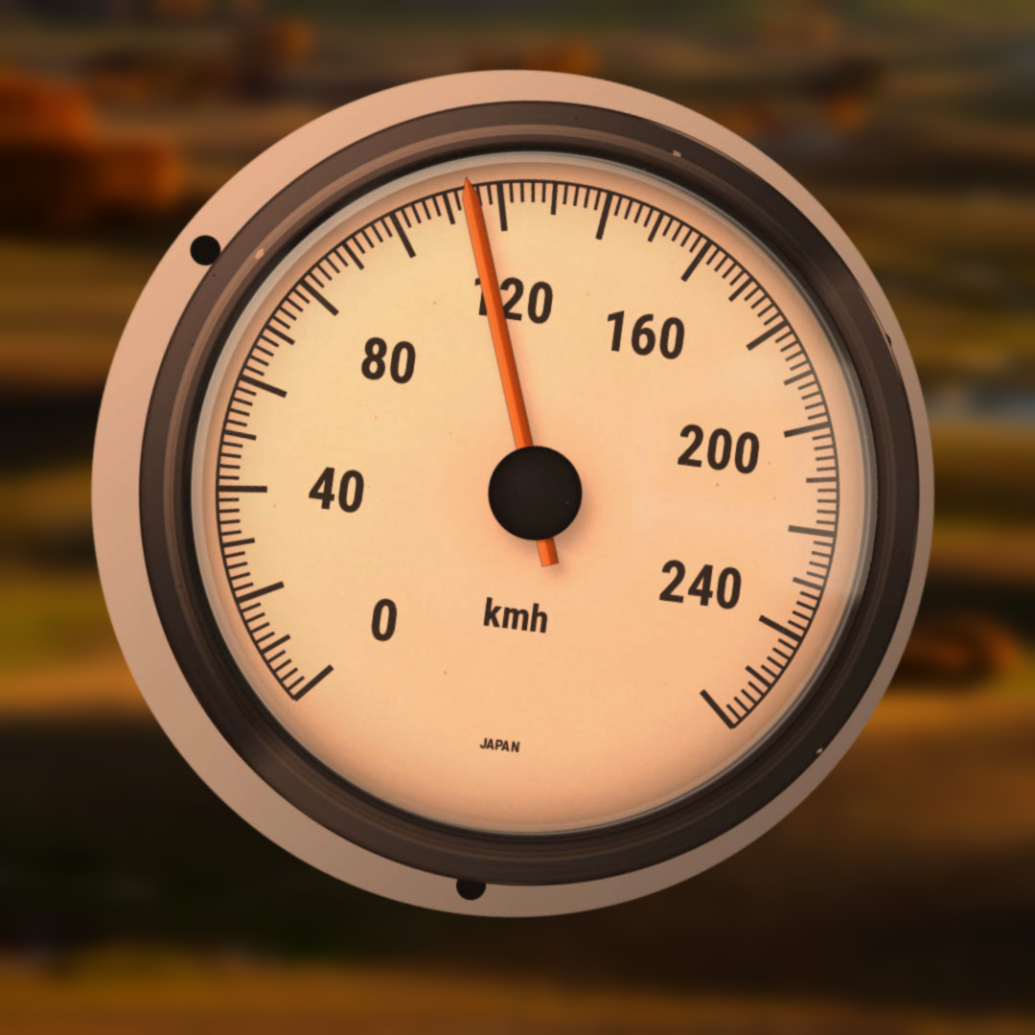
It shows value=114 unit=km/h
